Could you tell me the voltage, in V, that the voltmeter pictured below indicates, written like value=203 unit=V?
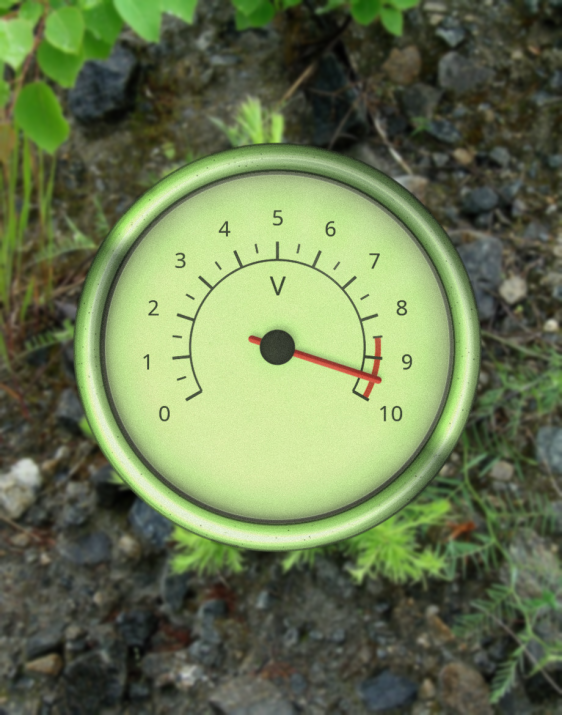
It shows value=9.5 unit=V
